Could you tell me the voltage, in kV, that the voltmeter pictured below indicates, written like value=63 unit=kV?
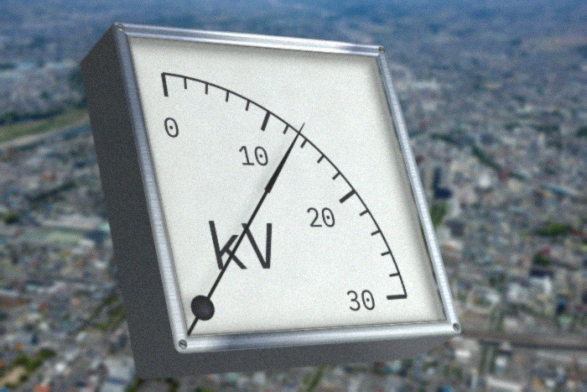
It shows value=13 unit=kV
